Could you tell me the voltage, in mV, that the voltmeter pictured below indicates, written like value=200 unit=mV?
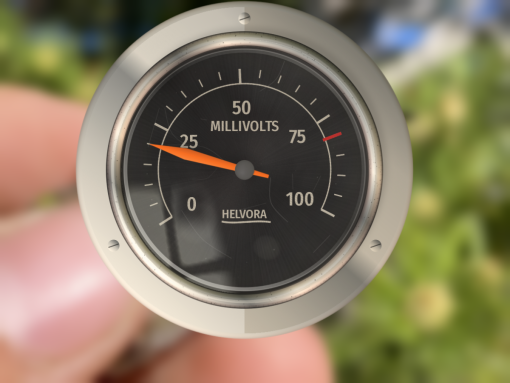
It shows value=20 unit=mV
